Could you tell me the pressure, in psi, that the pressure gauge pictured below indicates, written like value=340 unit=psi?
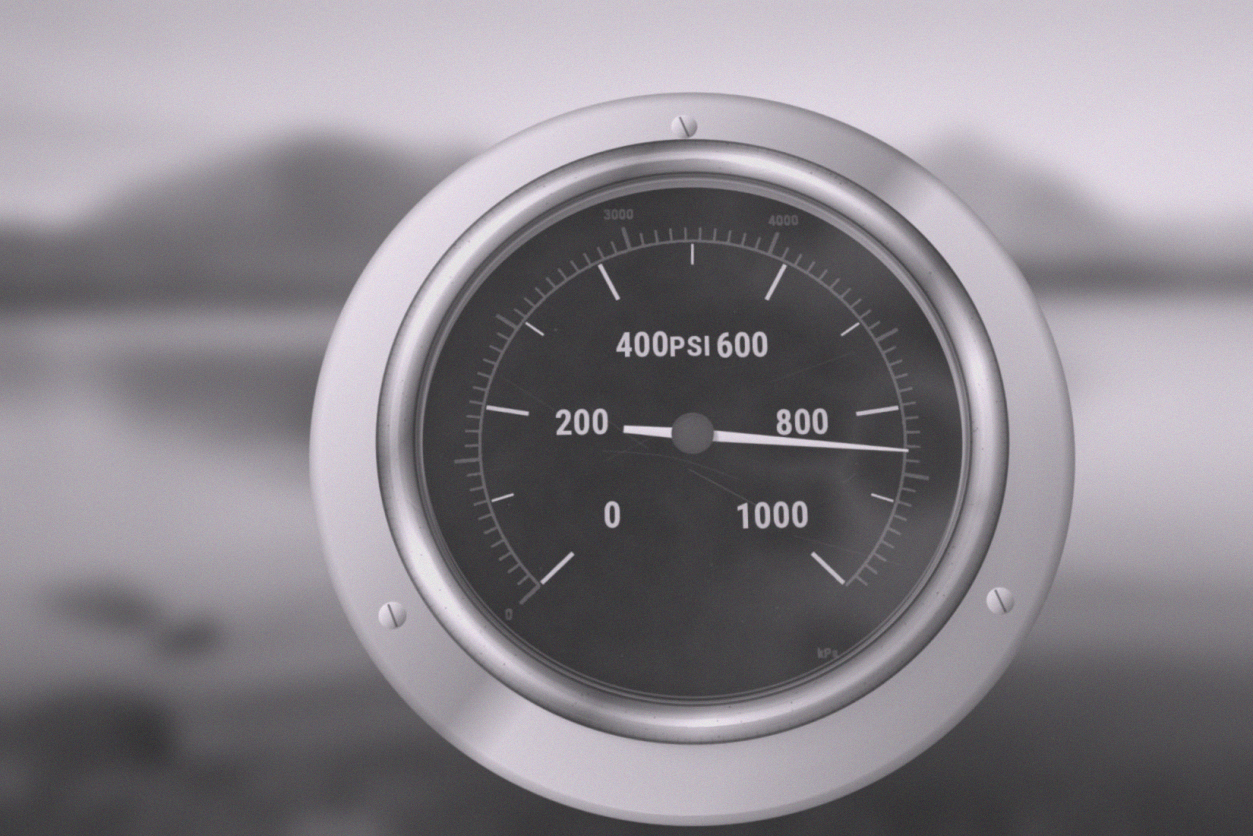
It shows value=850 unit=psi
